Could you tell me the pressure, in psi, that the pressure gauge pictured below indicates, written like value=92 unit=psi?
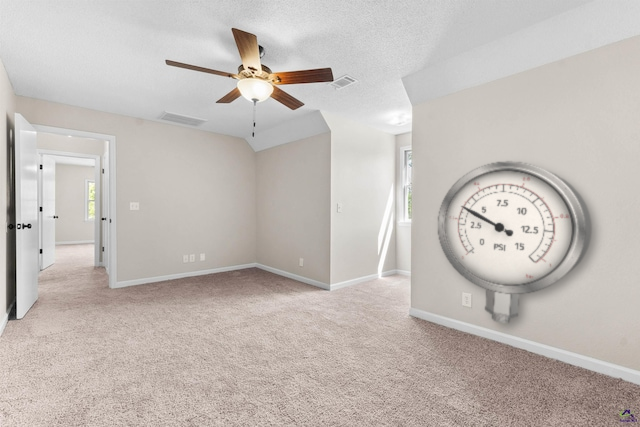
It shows value=4 unit=psi
